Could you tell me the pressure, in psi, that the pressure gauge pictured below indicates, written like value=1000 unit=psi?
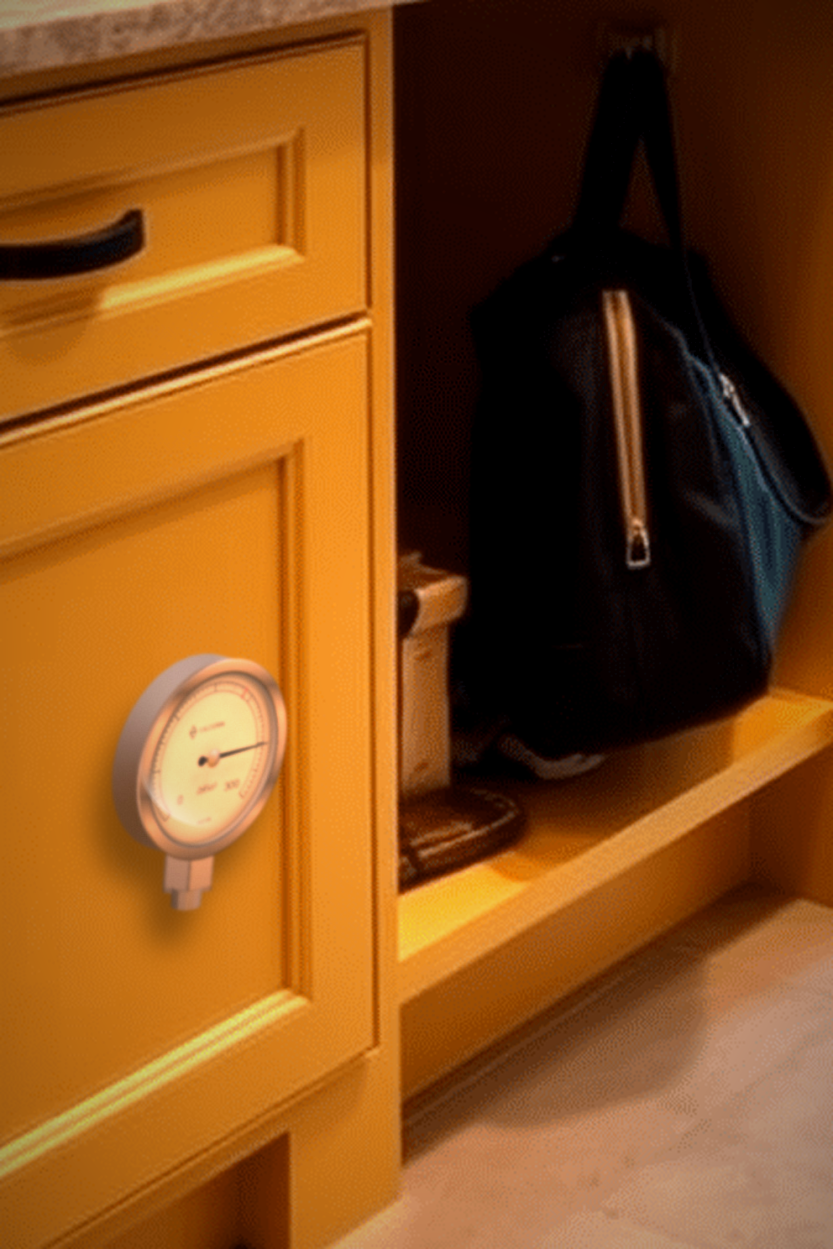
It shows value=250 unit=psi
